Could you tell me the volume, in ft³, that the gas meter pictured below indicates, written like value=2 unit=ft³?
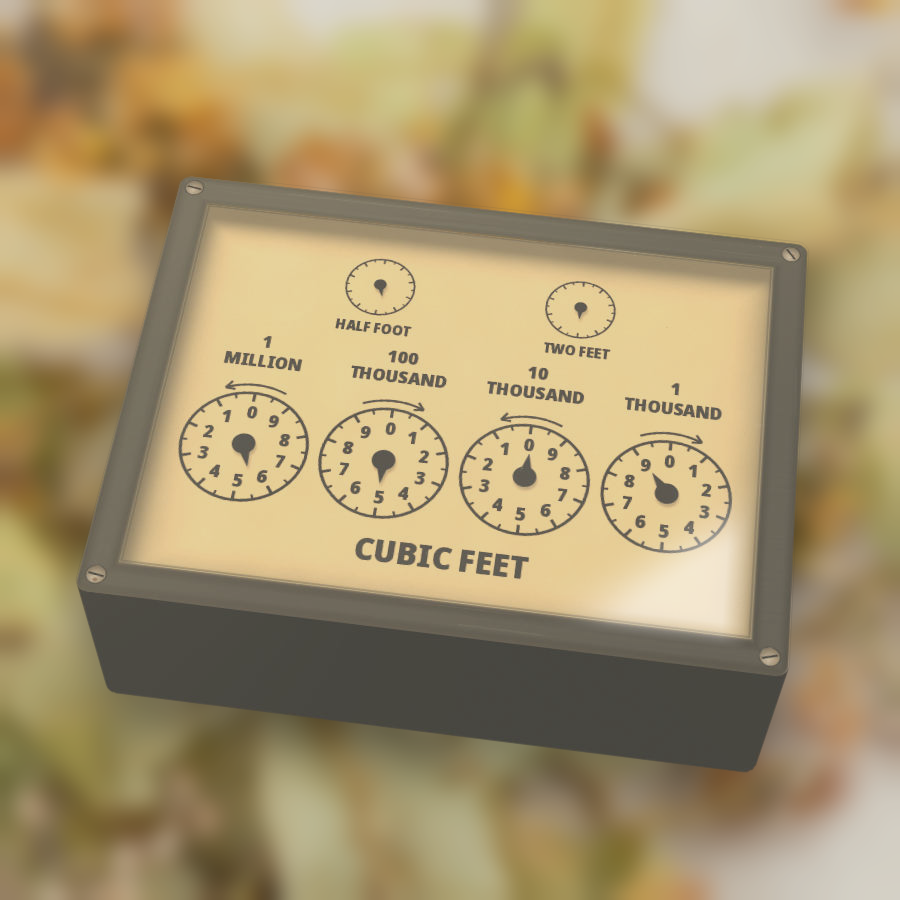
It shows value=549900 unit=ft³
